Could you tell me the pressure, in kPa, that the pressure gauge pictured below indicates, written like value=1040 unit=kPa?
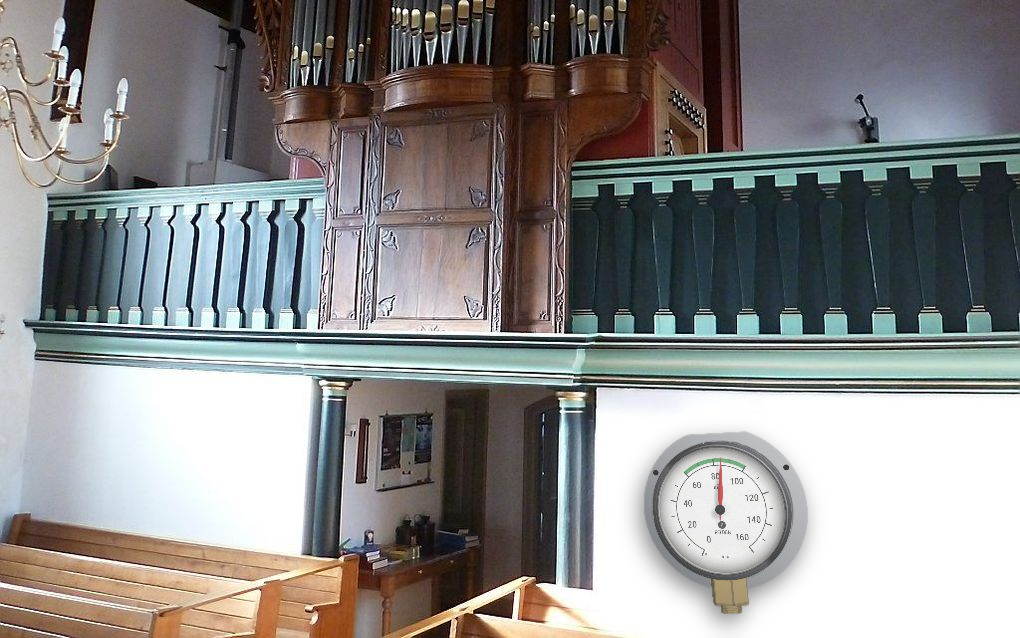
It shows value=85 unit=kPa
